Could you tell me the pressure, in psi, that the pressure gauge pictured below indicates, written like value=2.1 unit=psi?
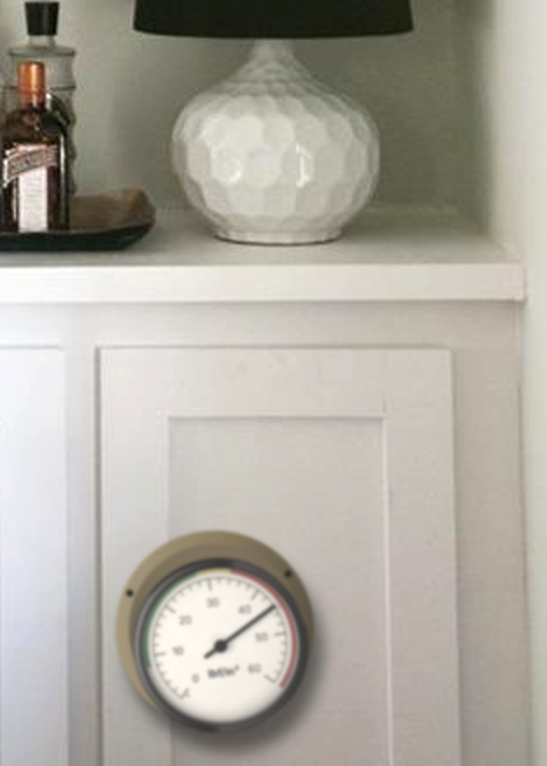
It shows value=44 unit=psi
